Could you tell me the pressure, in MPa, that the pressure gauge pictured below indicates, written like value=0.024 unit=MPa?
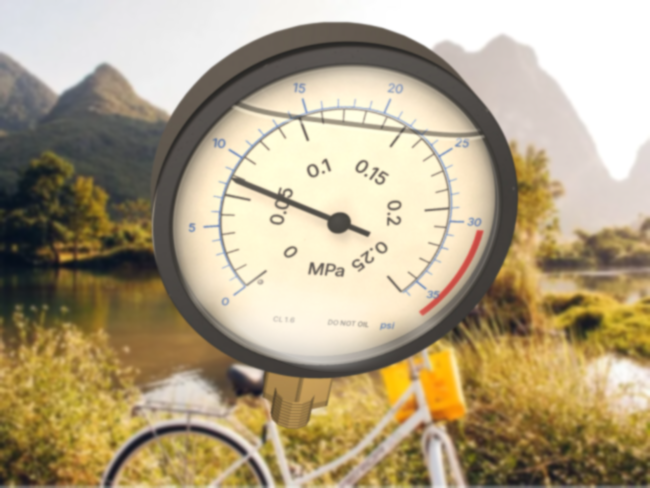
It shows value=0.06 unit=MPa
